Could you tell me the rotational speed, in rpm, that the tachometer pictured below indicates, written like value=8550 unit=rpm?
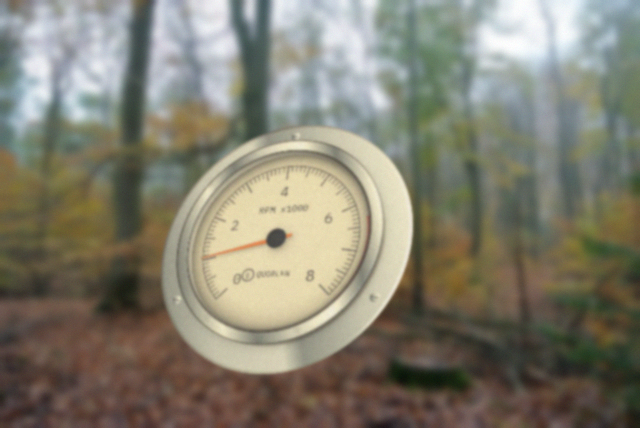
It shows value=1000 unit=rpm
